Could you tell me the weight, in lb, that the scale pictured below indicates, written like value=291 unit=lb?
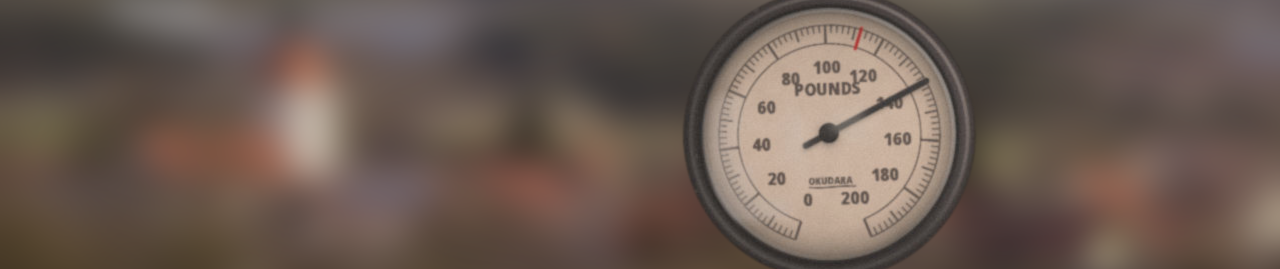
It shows value=140 unit=lb
